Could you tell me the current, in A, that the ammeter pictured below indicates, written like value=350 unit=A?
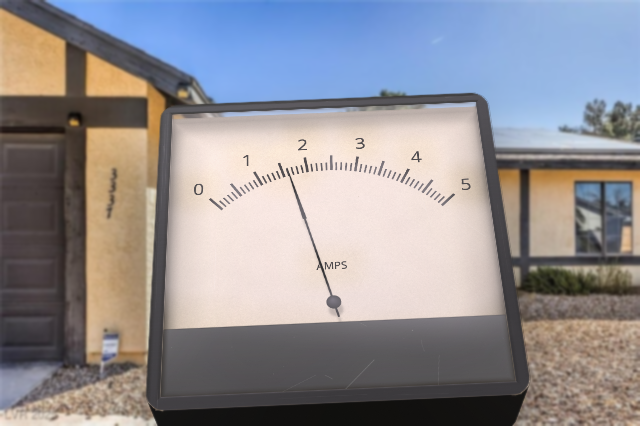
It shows value=1.6 unit=A
